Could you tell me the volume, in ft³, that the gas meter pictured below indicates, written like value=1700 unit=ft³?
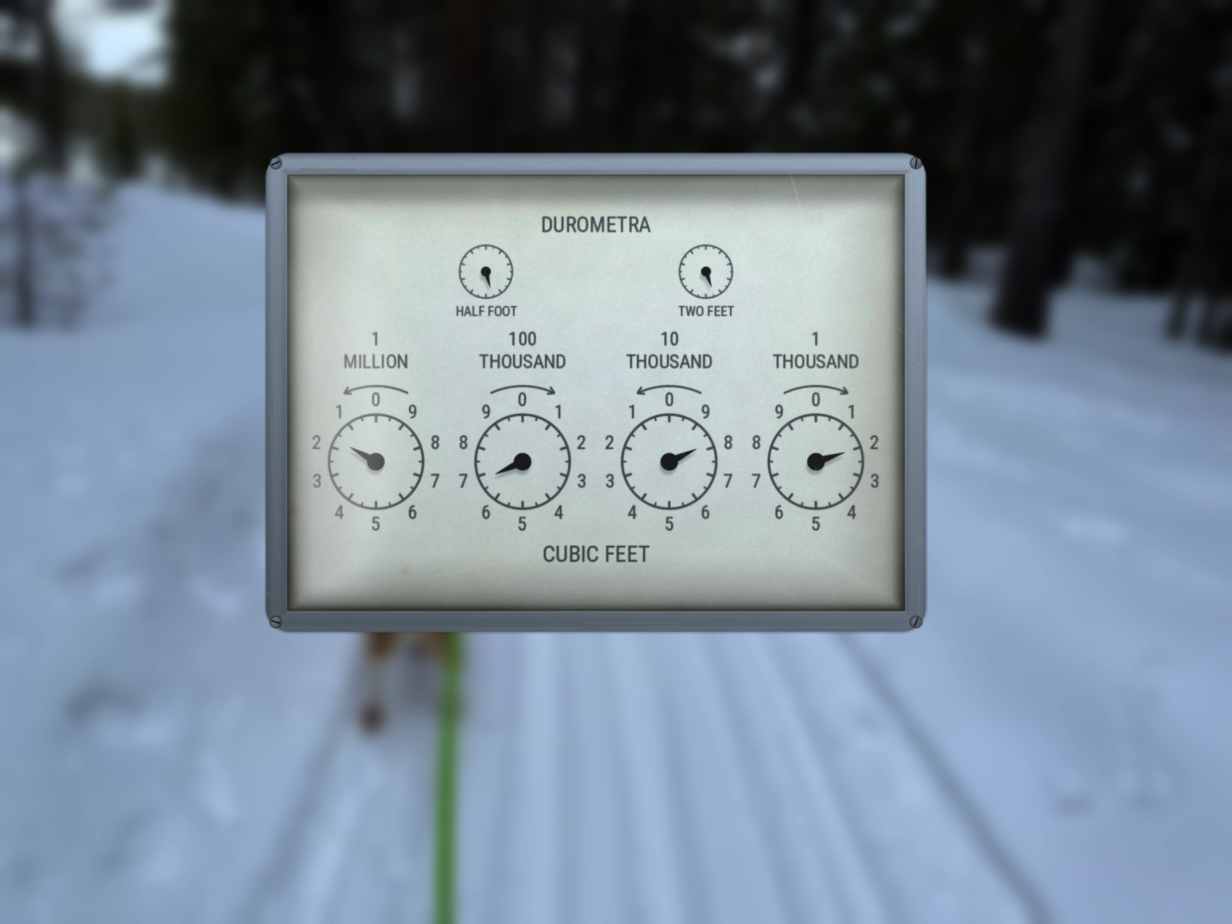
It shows value=168200 unit=ft³
